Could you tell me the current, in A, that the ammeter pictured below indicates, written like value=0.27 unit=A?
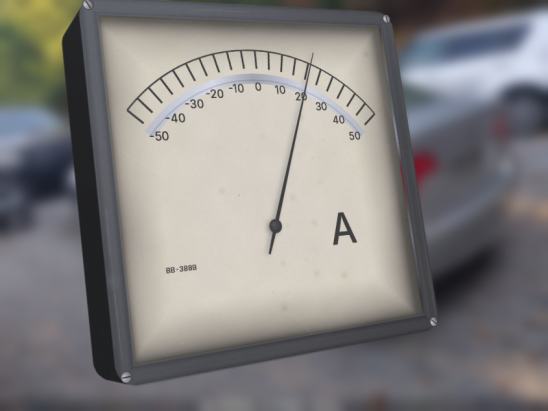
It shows value=20 unit=A
